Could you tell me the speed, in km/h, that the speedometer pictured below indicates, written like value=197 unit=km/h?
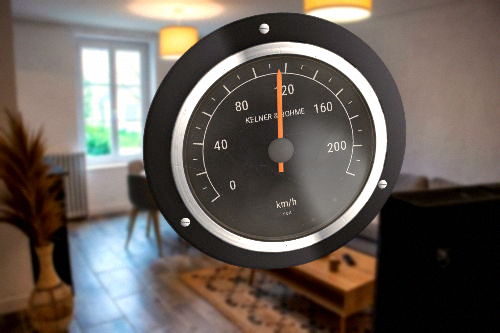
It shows value=115 unit=km/h
